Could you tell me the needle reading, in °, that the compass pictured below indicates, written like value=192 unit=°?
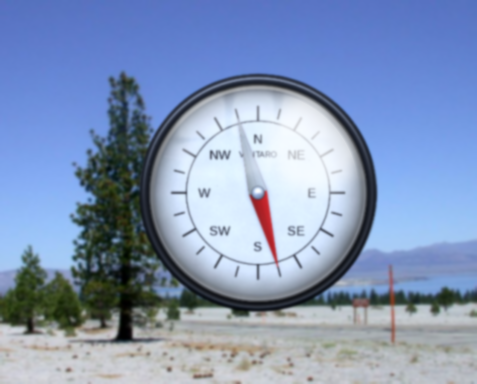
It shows value=165 unit=°
